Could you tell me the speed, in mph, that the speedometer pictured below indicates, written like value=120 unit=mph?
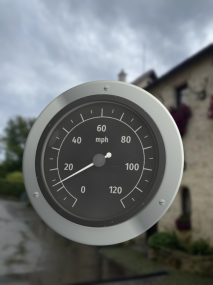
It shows value=12.5 unit=mph
